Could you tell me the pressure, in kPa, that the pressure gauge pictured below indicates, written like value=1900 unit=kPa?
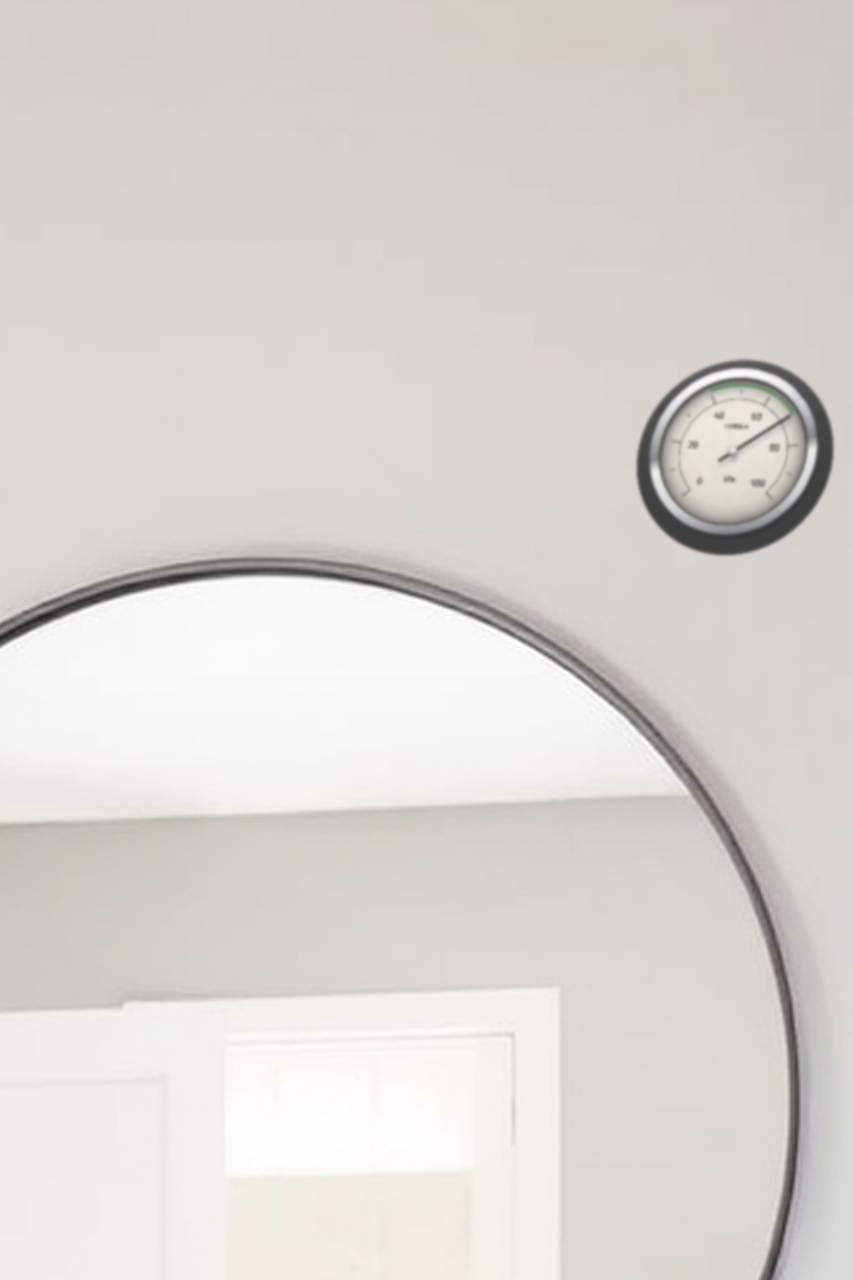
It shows value=70 unit=kPa
